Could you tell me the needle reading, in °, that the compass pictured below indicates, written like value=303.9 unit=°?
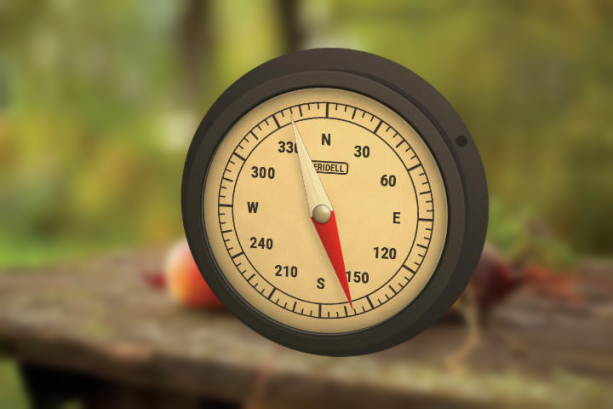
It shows value=160 unit=°
